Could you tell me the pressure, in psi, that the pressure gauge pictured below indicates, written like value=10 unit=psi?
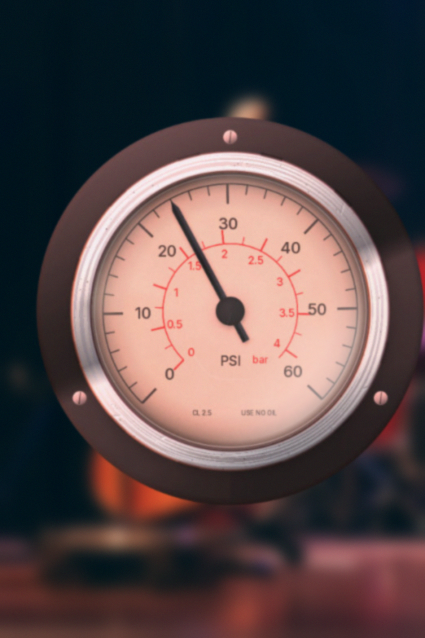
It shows value=24 unit=psi
